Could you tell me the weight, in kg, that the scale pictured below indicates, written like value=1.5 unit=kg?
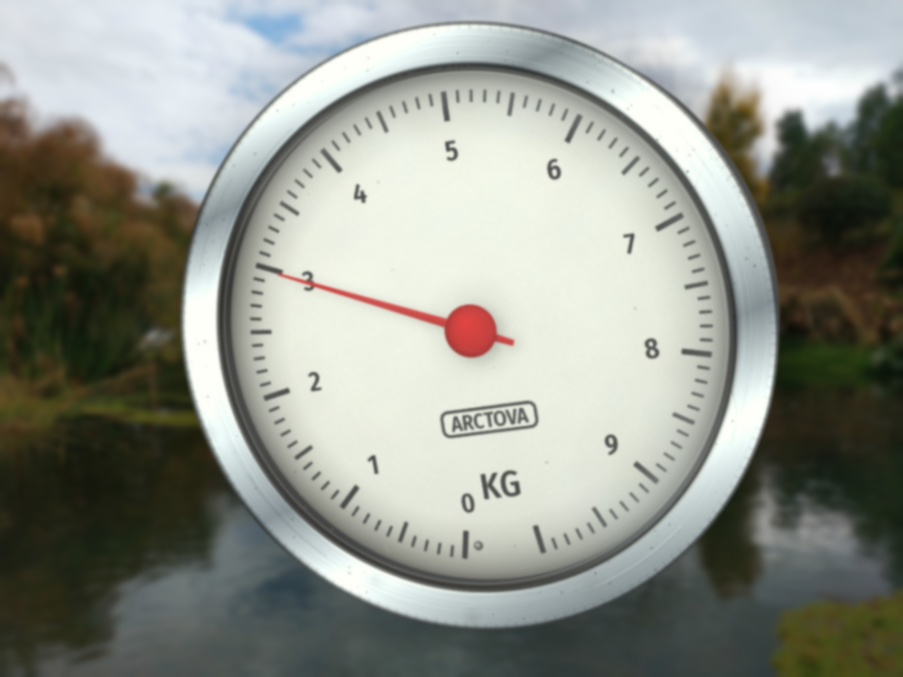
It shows value=3 unit=kg
